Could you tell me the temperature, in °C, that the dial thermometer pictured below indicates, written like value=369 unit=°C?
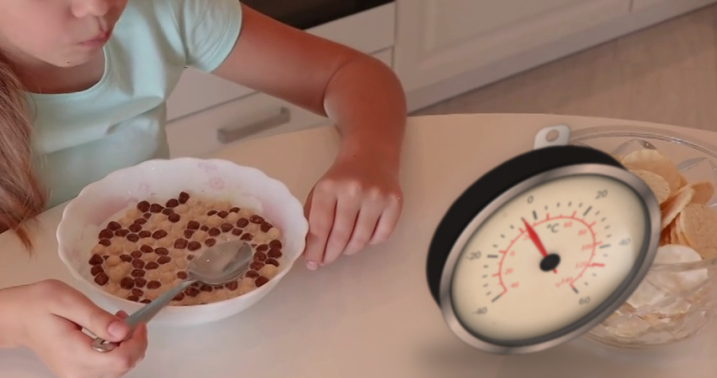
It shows value=-4 unit=°C
